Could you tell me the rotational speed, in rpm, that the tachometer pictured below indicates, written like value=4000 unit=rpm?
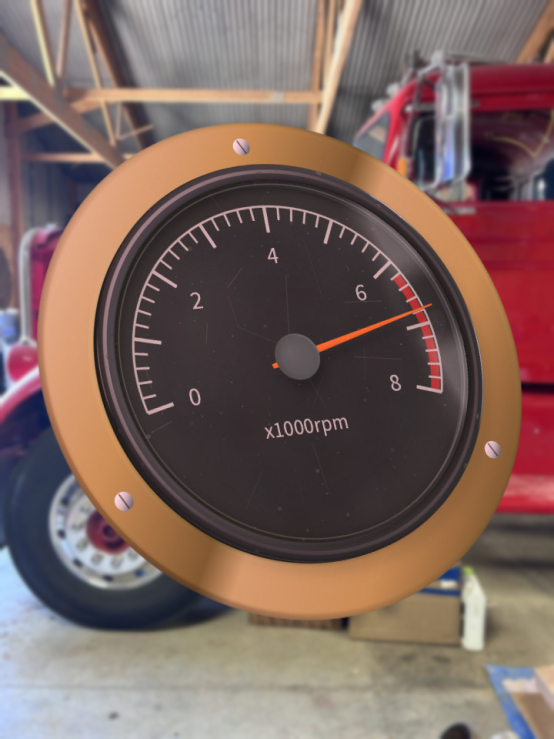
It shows value=6800 unit=rpm
